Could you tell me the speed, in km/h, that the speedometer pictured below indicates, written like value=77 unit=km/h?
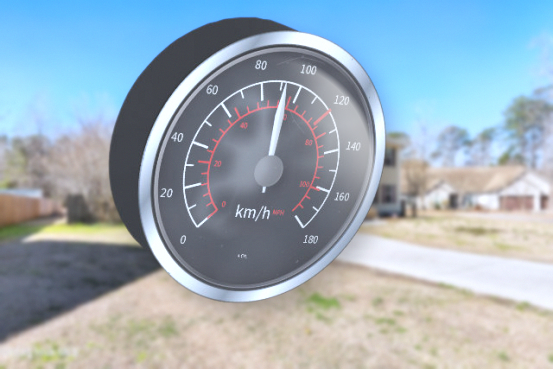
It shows value=90 unit=km/h
